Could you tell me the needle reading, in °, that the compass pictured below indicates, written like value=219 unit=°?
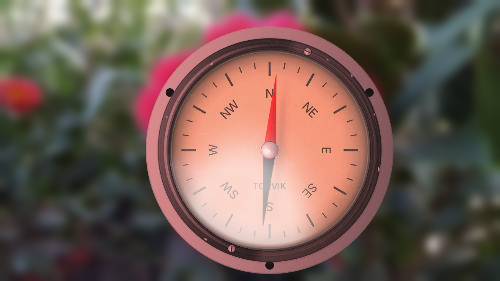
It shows value=5 unit=°
